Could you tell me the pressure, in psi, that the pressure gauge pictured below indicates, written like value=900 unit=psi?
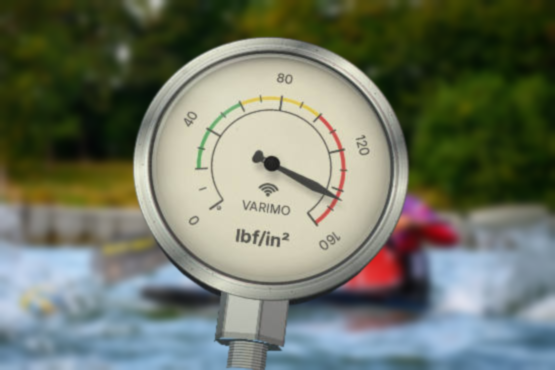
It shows value=145 unit=psi
